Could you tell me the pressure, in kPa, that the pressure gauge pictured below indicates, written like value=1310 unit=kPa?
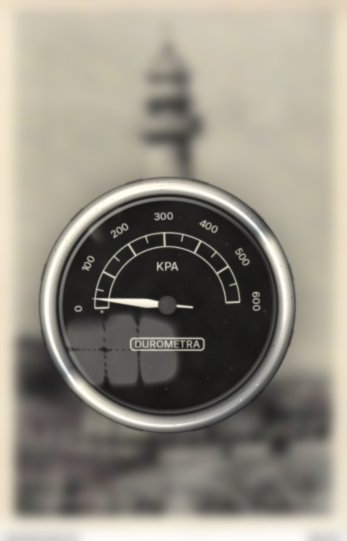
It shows value=25 unit=kPa
